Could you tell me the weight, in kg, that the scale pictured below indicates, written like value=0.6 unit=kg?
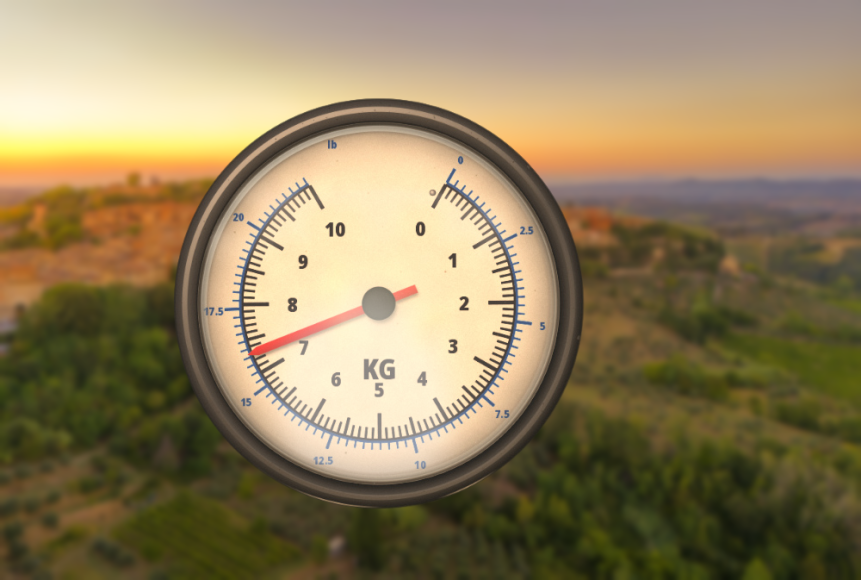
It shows value=7.3 unit=kg
